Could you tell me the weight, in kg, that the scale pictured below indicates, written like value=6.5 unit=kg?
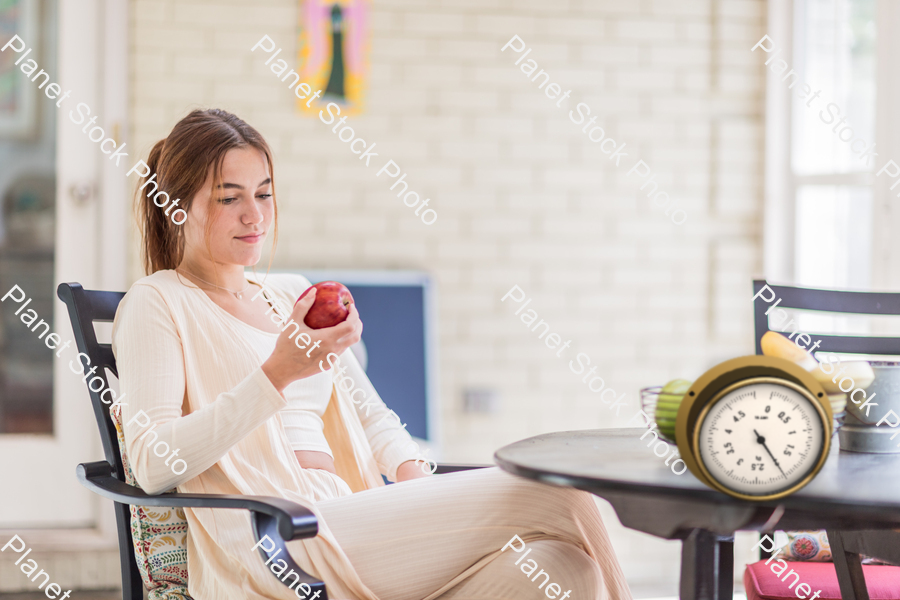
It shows value=2 unit=kg
